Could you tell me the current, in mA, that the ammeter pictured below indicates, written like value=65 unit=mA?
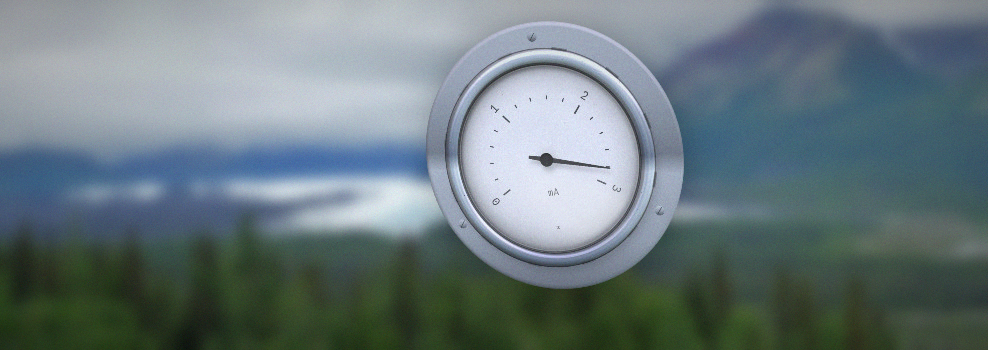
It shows value=2.8 unit=mA
